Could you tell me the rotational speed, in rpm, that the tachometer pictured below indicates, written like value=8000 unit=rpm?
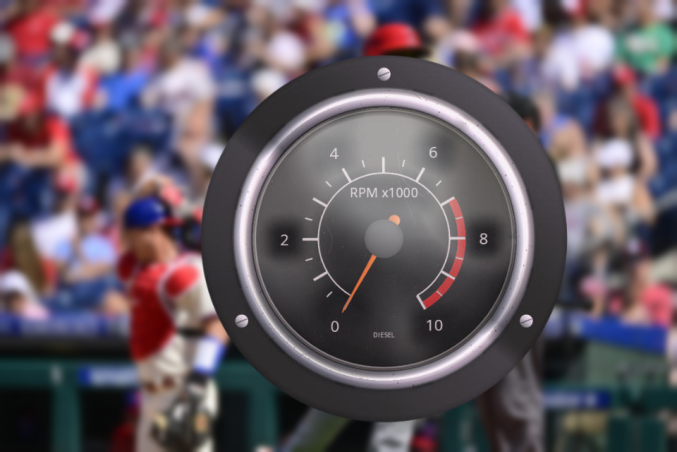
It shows value=0 unit=rpm
